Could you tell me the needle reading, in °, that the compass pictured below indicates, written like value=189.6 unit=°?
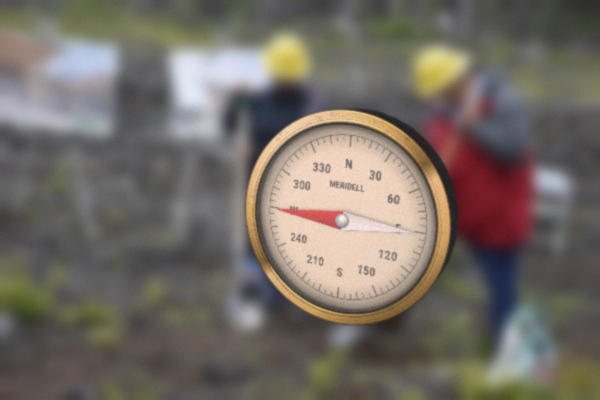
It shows value=270 unit=°
